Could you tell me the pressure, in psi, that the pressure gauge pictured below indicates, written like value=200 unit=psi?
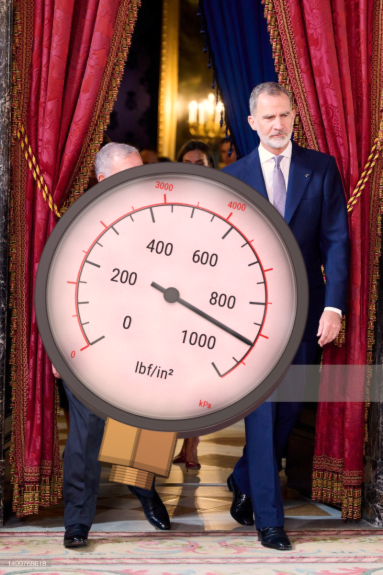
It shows value=900 unit=psi
